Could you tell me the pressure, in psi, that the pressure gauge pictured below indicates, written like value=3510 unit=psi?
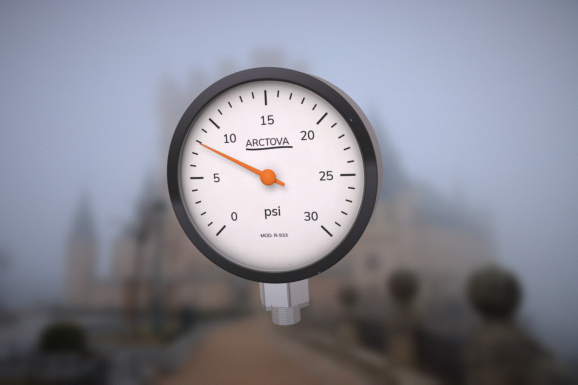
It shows value=8 unit=psi
